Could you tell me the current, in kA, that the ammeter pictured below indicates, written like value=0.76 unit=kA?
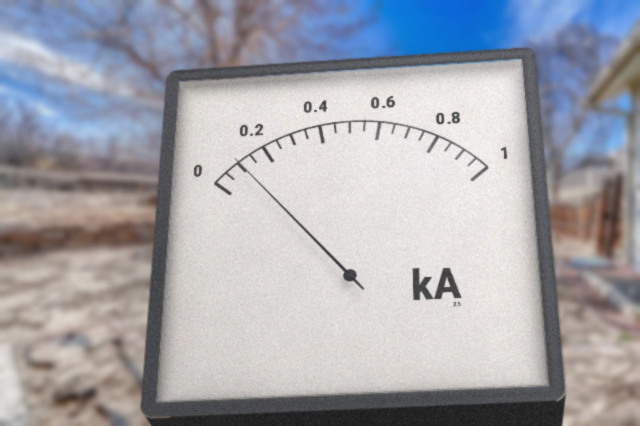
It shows value=0.1 unit=kA
